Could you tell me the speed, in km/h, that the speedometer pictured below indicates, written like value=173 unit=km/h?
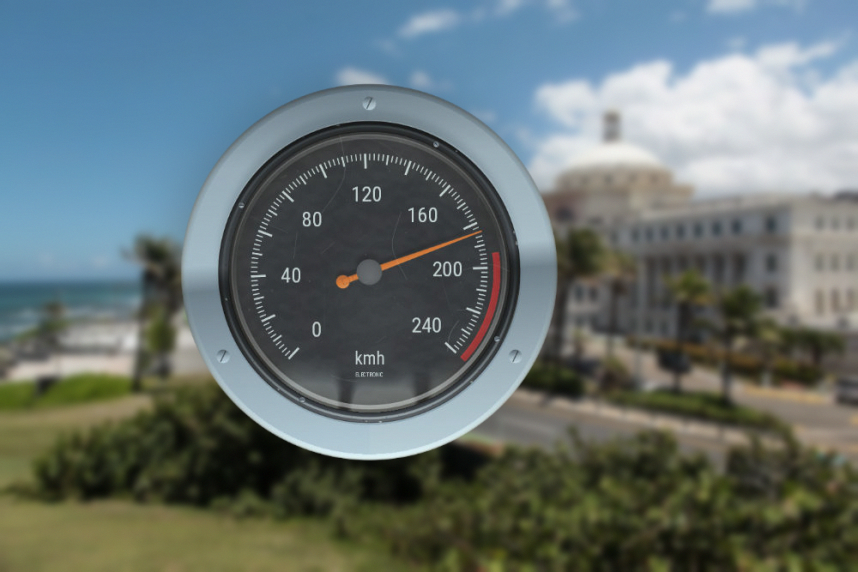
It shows value=184 unit=km/h
